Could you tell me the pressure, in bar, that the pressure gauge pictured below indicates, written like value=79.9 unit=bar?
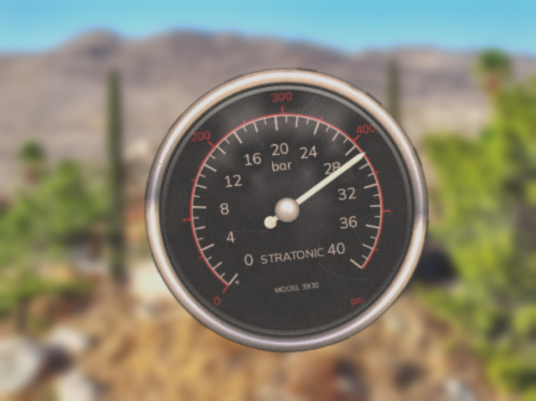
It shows value=29 unit=bar
